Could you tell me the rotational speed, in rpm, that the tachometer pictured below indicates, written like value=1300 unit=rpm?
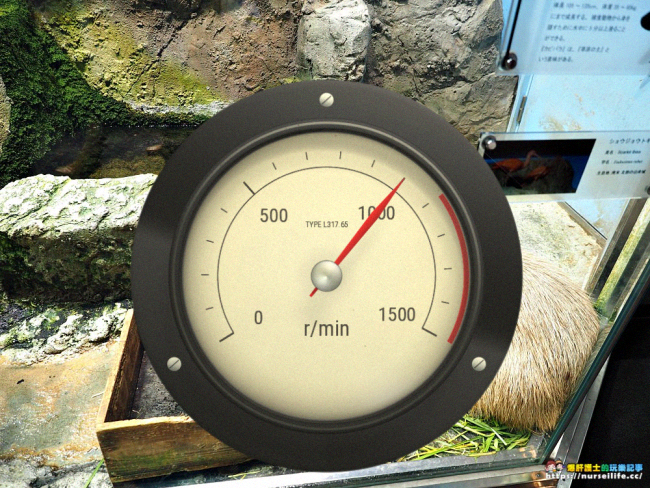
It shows value=1000 unit=rpm
